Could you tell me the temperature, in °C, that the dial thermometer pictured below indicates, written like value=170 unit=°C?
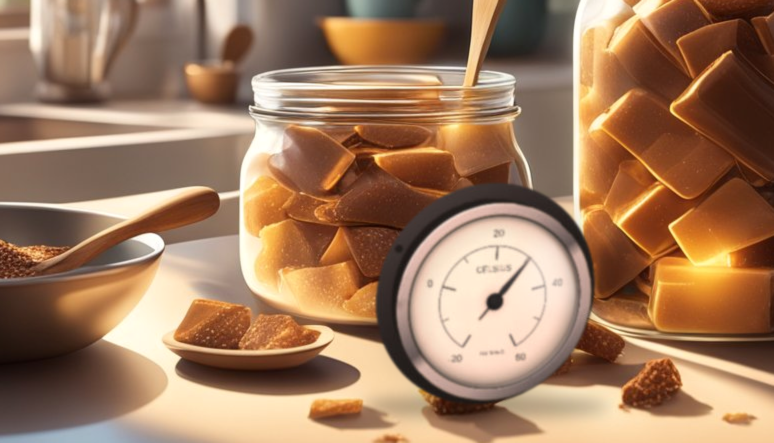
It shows value=30 unit=°C
